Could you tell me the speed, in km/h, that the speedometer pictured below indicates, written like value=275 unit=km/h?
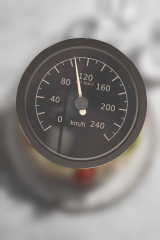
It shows value=105 unit=km/h
